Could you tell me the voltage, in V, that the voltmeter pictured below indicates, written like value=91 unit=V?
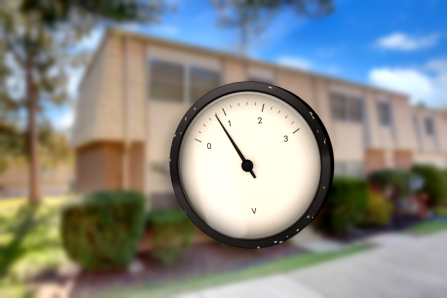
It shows value=0.8 unit=V
